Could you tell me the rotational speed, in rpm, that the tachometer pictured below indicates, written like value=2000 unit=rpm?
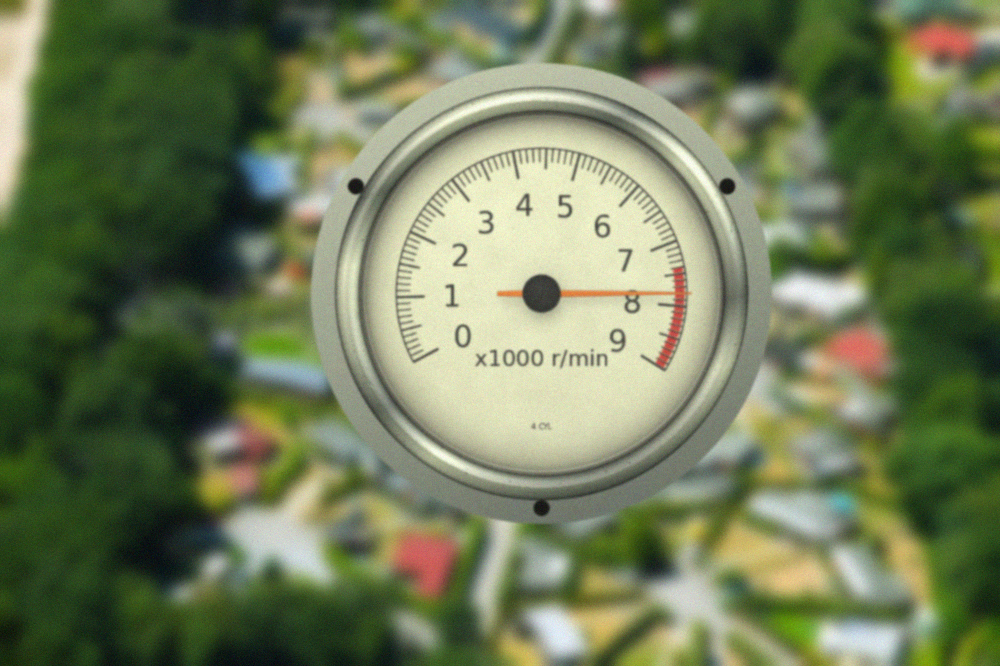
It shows value=7800 unit=rpm
